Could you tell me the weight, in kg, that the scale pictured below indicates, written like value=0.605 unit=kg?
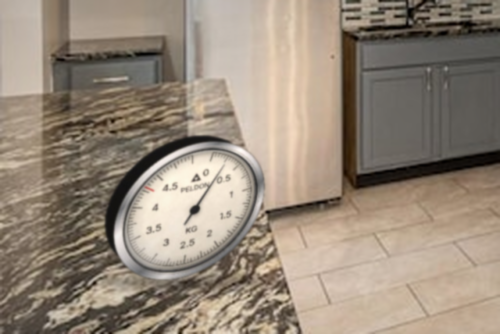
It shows value=0.25 unit=kg
